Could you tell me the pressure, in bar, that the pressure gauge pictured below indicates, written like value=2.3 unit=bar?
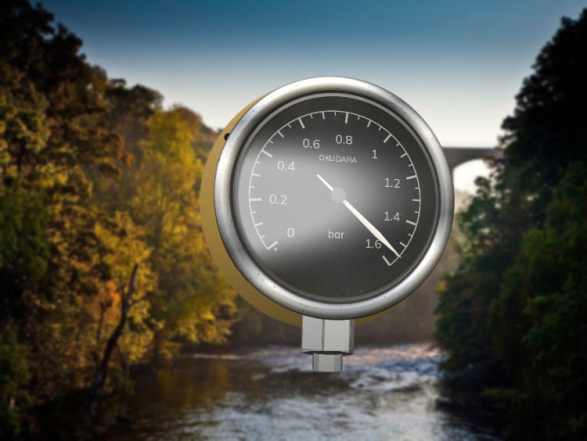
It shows value=1.55 unit=bar
